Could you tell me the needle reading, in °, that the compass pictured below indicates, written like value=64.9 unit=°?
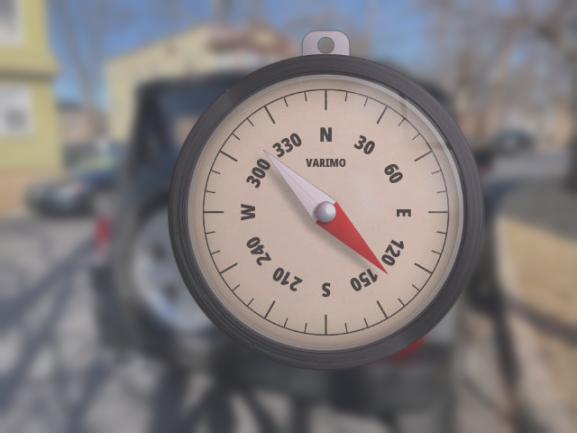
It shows value=135 unit=°
